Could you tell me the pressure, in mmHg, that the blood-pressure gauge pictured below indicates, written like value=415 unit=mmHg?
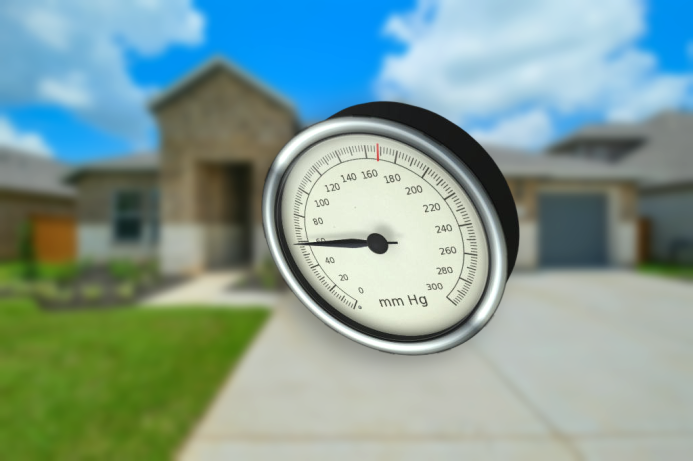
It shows value=60 unit=mmHg
